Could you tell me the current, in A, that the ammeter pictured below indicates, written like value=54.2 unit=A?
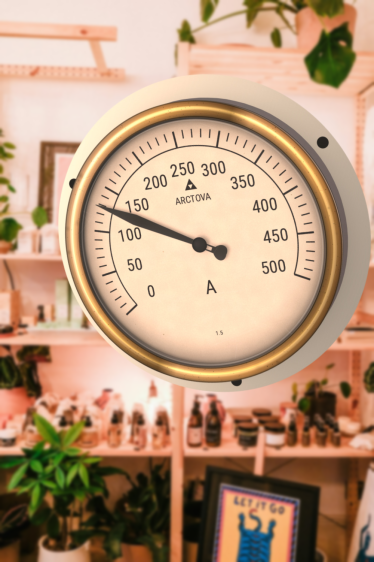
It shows value=130 unit=A
